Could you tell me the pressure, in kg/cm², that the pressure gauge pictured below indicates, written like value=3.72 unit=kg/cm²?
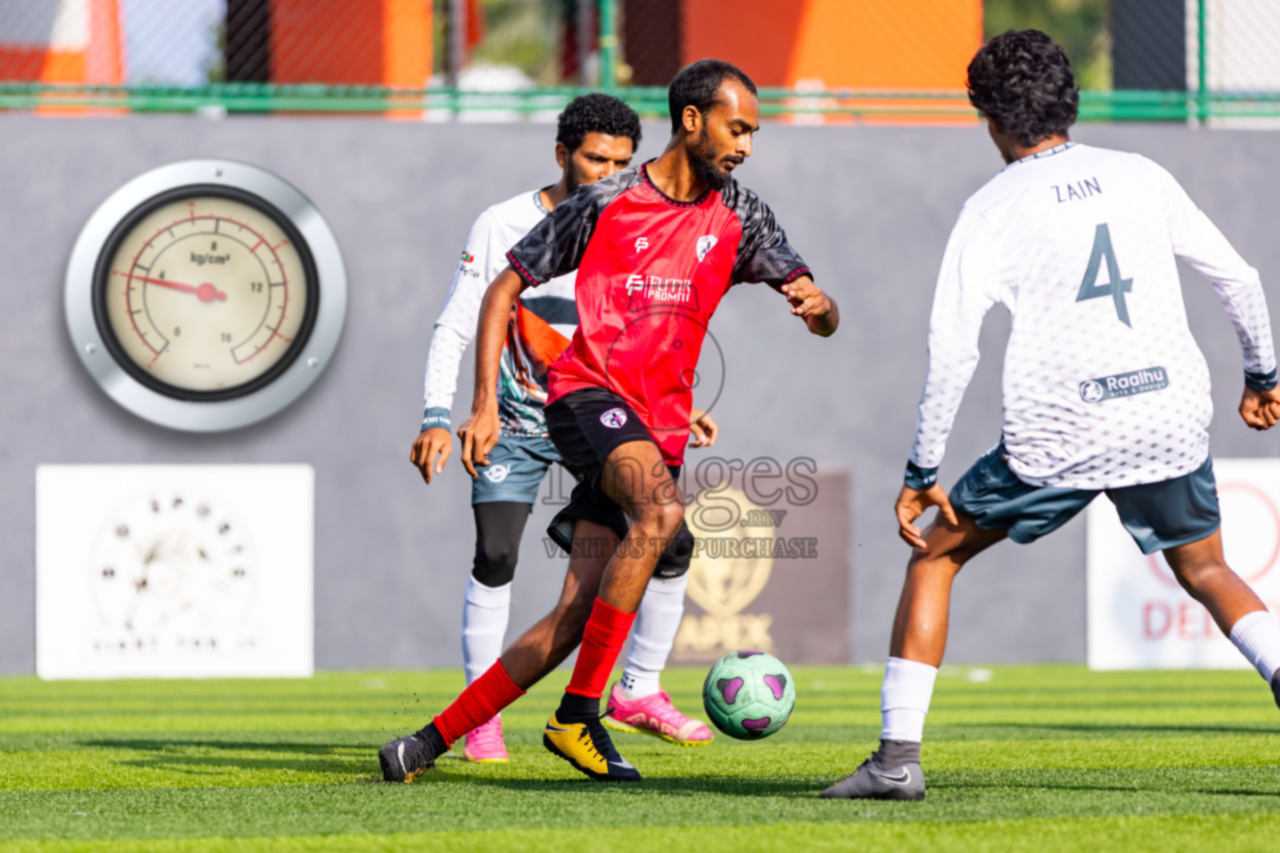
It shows value=3.5 unit=kg/cm²
